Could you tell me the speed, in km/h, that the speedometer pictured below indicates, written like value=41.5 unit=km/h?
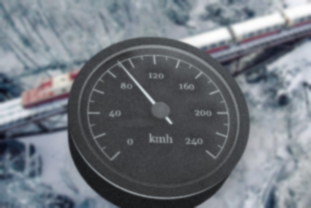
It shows value=90 unit=km/h
